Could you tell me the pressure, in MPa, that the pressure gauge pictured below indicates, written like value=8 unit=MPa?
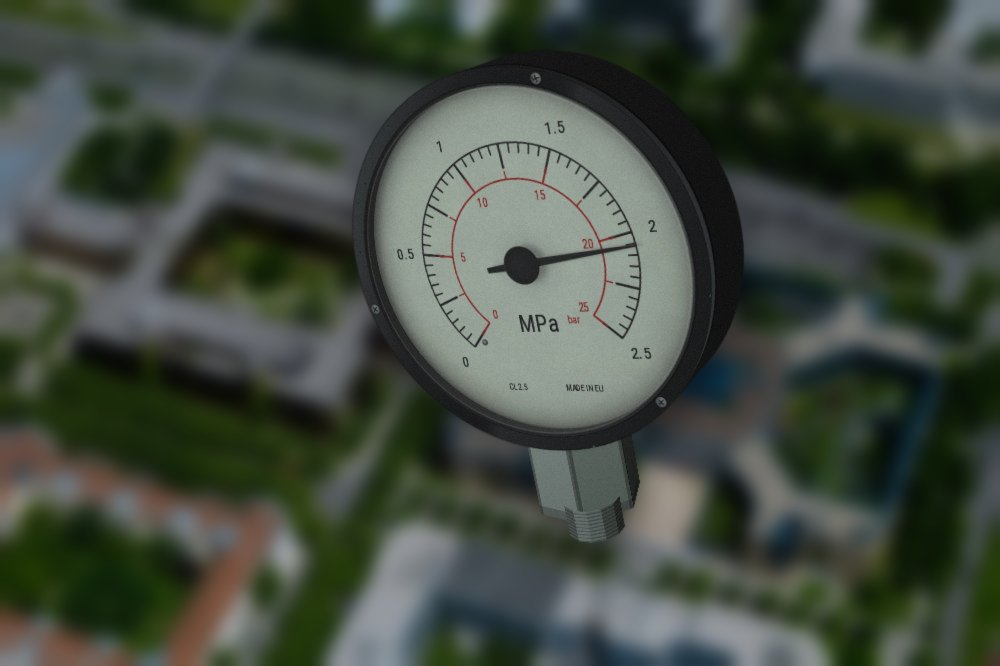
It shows value=2.05 unit=MPa
